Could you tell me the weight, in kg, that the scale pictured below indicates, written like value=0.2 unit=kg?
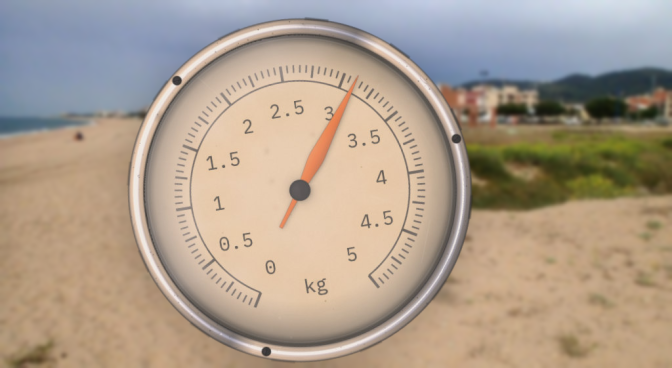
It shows value=3.1 unit=kg
